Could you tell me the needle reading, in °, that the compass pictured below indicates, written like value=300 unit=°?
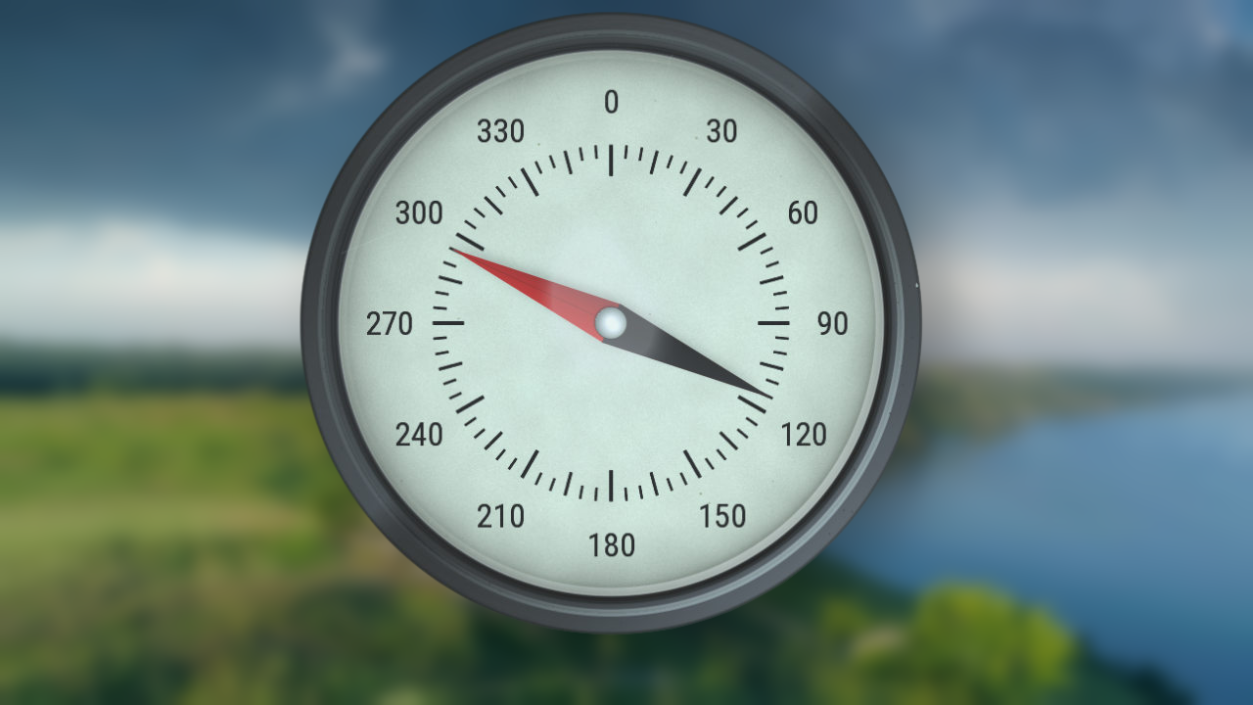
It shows value=295 unit=°
